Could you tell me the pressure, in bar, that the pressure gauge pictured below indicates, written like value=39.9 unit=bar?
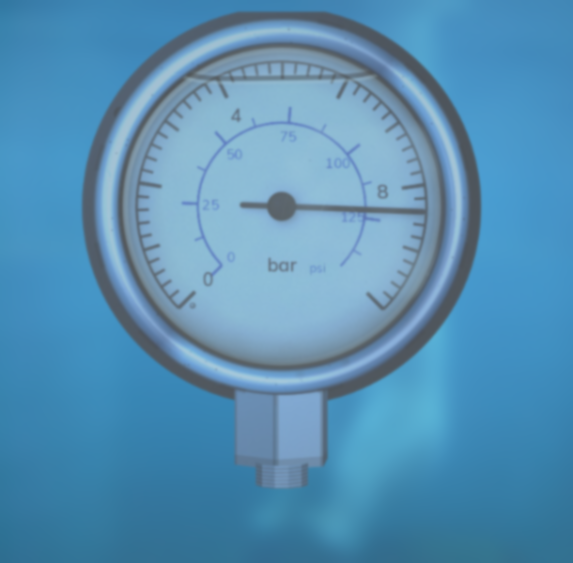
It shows value=8.4 unit=bar
